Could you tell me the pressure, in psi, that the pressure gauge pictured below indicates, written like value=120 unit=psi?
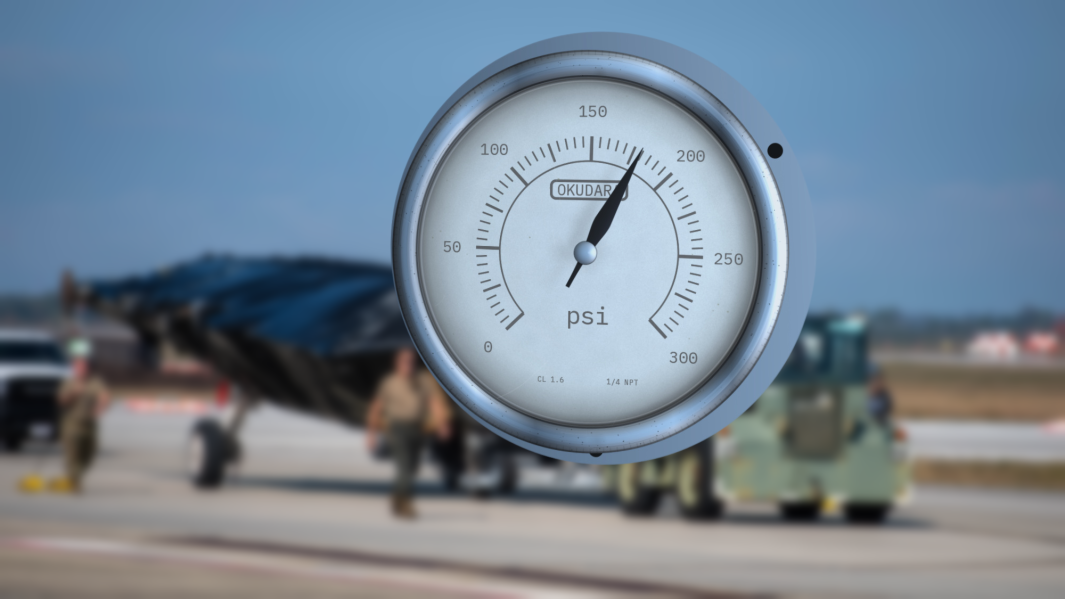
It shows value=180 unit=psi
